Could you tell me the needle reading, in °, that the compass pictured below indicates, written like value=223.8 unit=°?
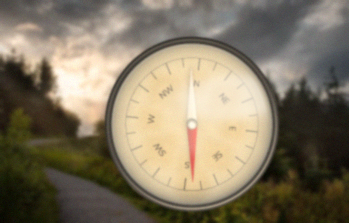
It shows value=172.5 unit=°
